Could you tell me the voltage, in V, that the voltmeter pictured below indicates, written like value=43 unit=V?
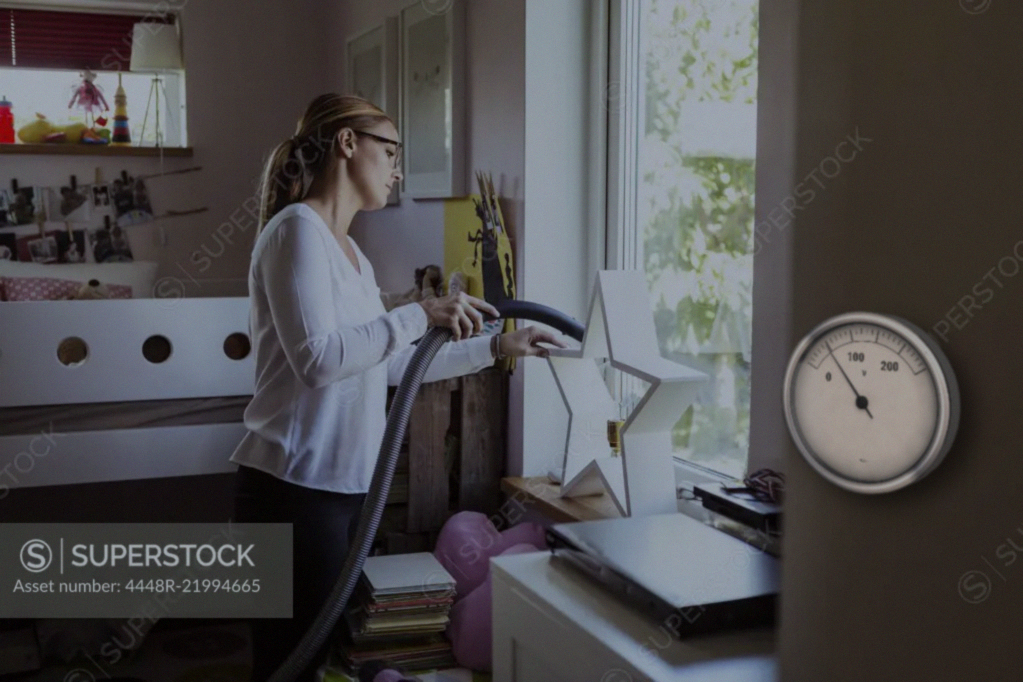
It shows value=50 unit=V
